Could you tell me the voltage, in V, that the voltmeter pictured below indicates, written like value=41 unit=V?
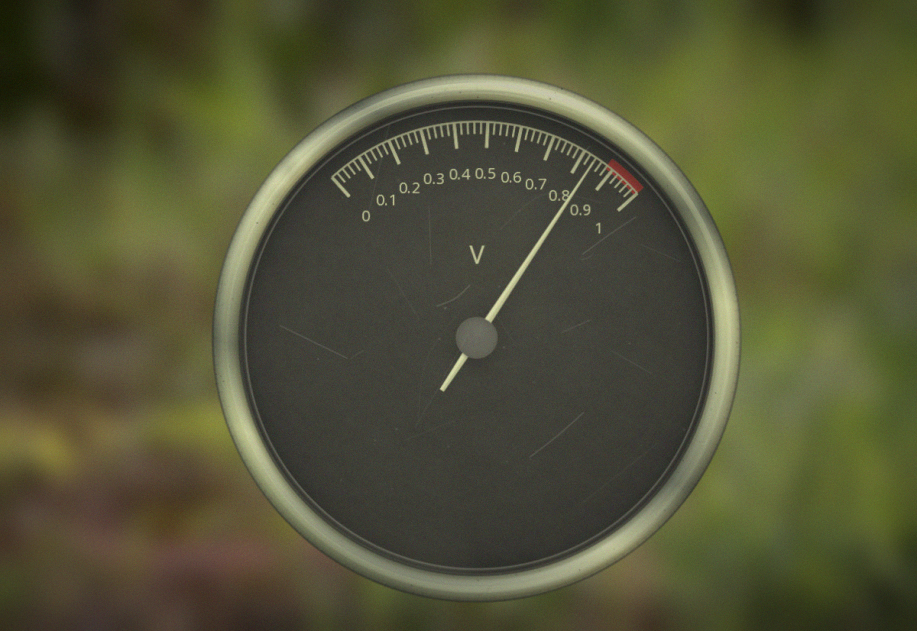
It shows value=0.84 unit=V
